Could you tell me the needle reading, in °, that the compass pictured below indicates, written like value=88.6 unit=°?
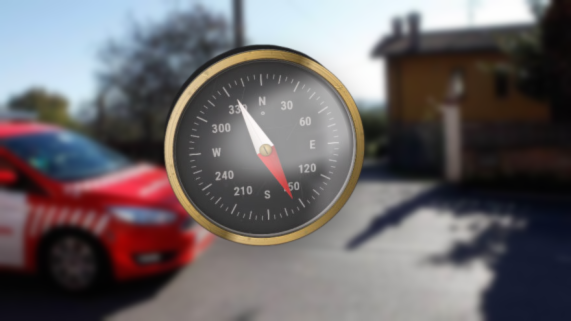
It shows value=155 unit=°
